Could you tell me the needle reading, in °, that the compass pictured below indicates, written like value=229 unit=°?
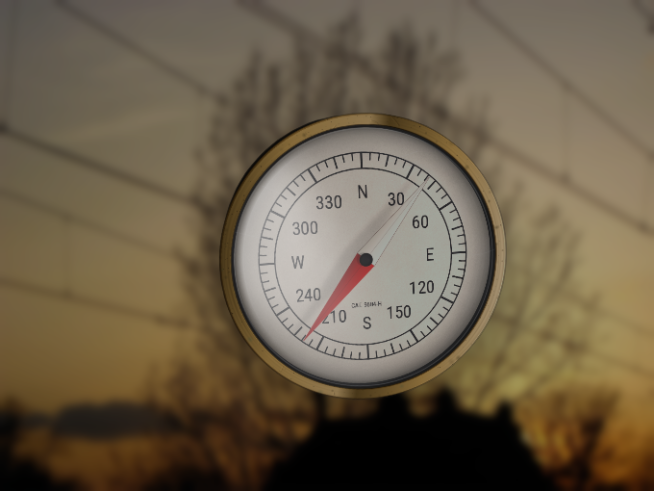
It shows value=220 unit=°
